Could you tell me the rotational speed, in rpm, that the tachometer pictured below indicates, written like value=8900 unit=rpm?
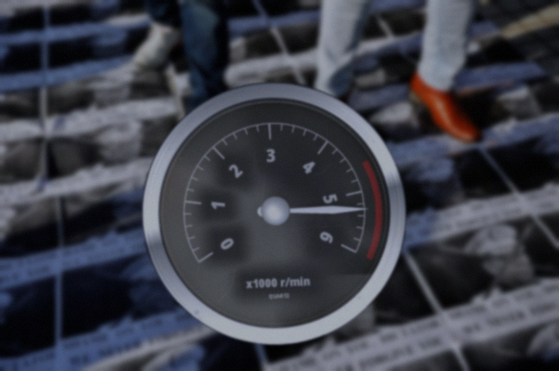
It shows value=5300 unit=rpm
